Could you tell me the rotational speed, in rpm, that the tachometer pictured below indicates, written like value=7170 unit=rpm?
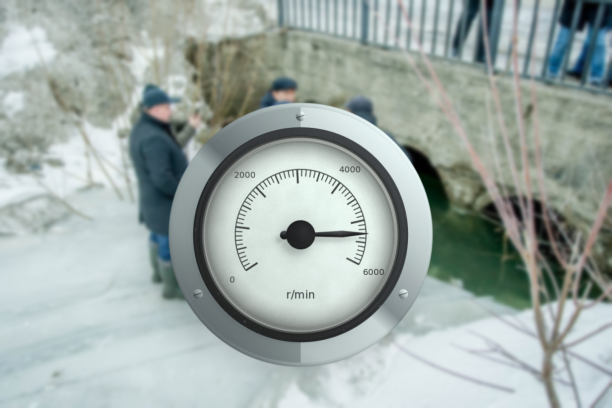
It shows value=5300 unit=rpm
